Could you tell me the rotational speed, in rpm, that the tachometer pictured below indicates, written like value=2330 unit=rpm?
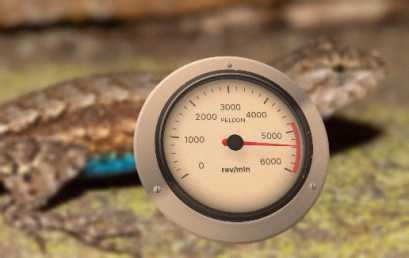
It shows value=5400 unit=rpm
